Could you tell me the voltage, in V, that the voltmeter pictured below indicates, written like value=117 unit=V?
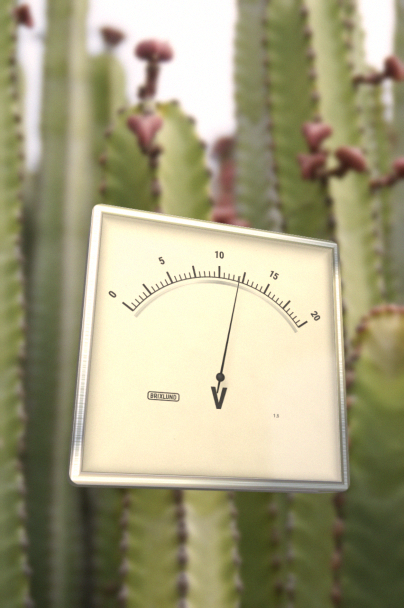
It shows value=12 unit=V
